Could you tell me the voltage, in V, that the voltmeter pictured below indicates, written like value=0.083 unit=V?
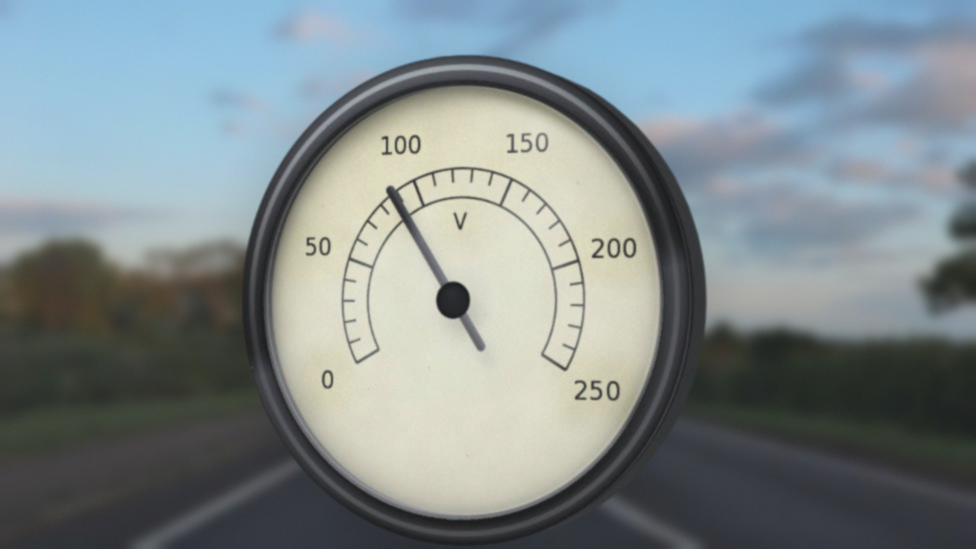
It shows value=90 unit=V
